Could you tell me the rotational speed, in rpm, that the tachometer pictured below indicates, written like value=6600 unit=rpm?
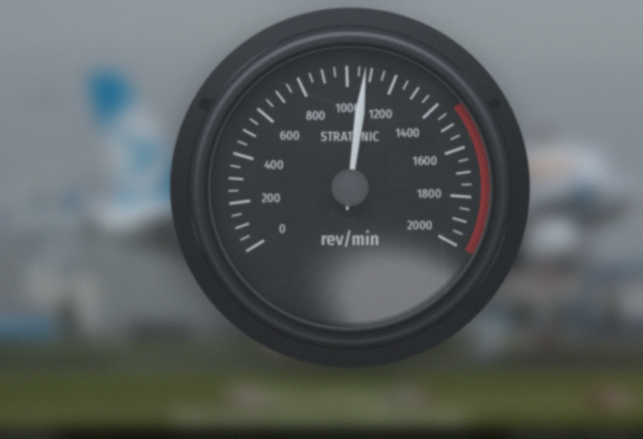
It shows value=1075 unit=rpm
